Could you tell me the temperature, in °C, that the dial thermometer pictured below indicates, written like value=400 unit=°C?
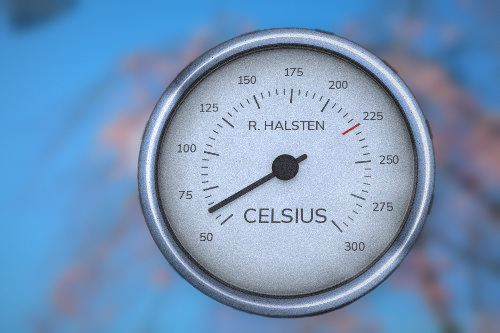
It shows value=60 unit=°C
